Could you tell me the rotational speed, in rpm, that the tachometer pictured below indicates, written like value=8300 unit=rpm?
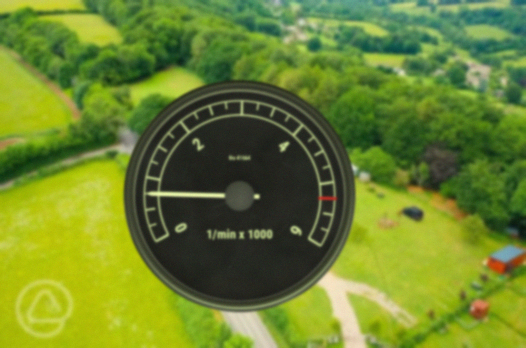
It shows value=750 unit=rpm
